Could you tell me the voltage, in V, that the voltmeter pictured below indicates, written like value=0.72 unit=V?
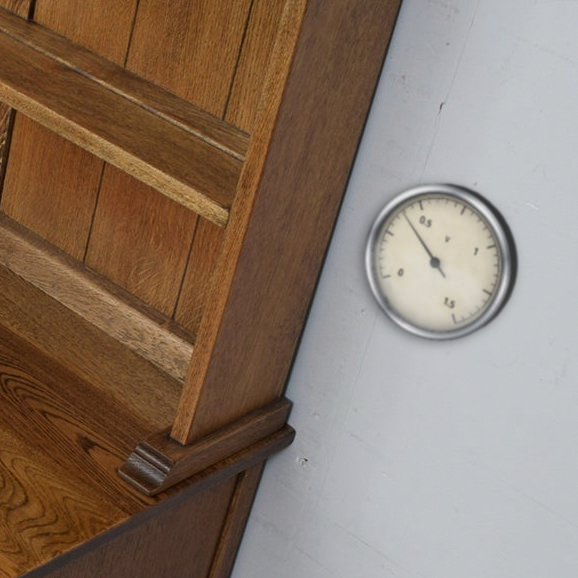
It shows value=0.4 unit=V
